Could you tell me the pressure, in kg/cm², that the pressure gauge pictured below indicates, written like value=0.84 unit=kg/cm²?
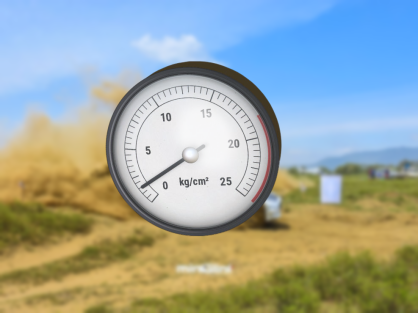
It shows value=1.5 unit=kg/cm²
